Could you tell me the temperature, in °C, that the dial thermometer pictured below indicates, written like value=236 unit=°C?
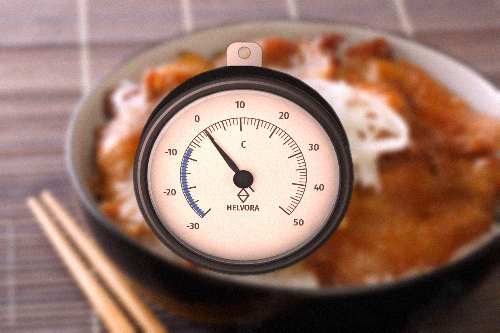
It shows value=0 unit=°C
